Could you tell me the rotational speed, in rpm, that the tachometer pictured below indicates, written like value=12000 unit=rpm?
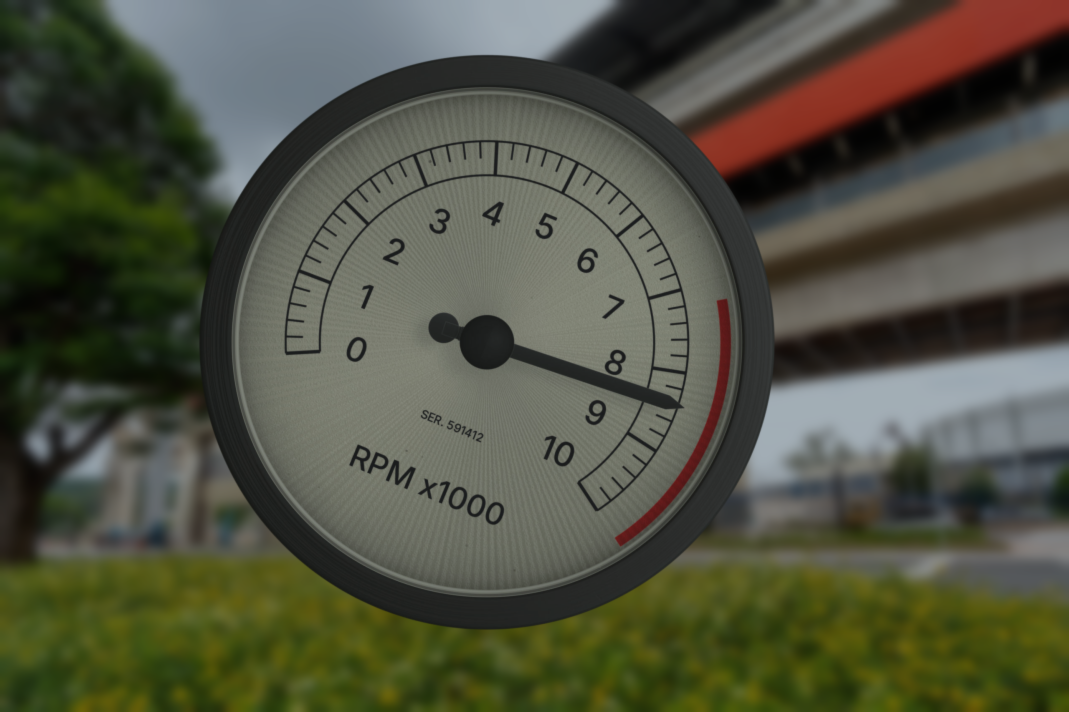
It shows value=8400 unit=rpm
